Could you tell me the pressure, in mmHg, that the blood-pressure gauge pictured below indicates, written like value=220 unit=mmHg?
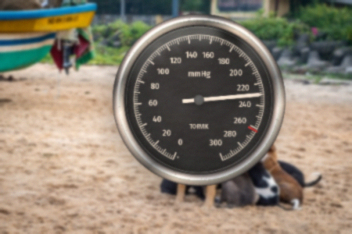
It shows value=230 unit=mmHg
